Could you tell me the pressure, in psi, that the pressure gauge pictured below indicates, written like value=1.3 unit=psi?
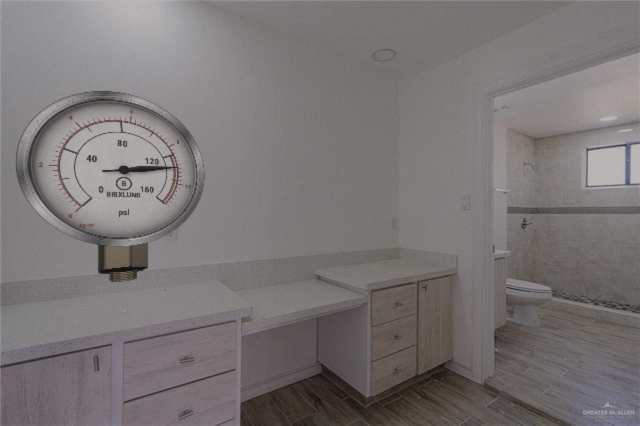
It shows value=130 unit=psi
